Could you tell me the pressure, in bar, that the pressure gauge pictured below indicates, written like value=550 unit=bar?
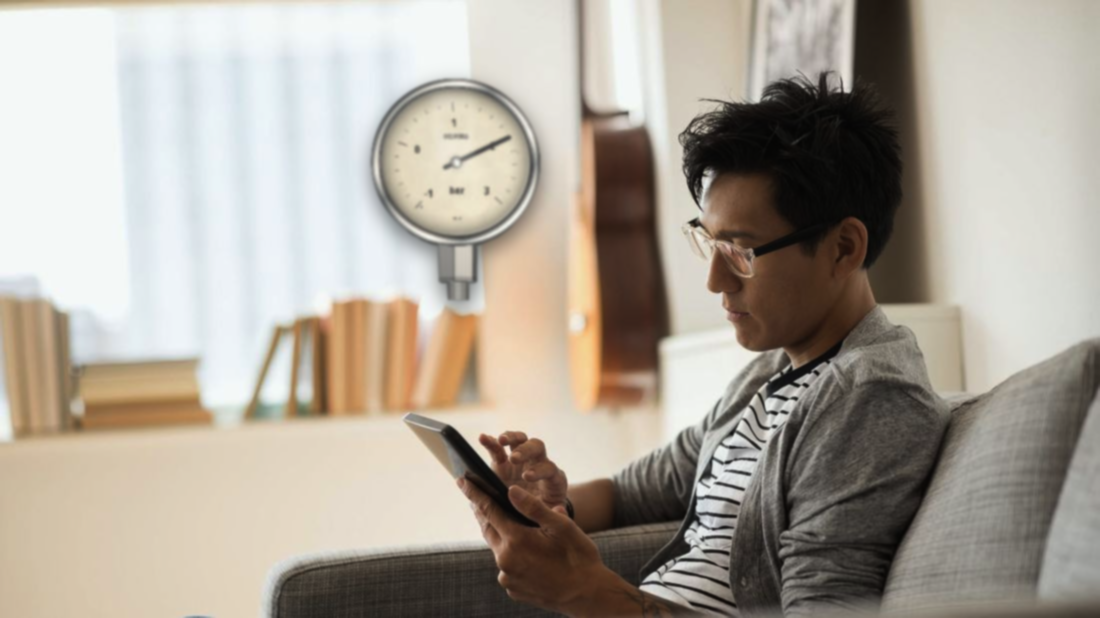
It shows value=2 unit=bar
